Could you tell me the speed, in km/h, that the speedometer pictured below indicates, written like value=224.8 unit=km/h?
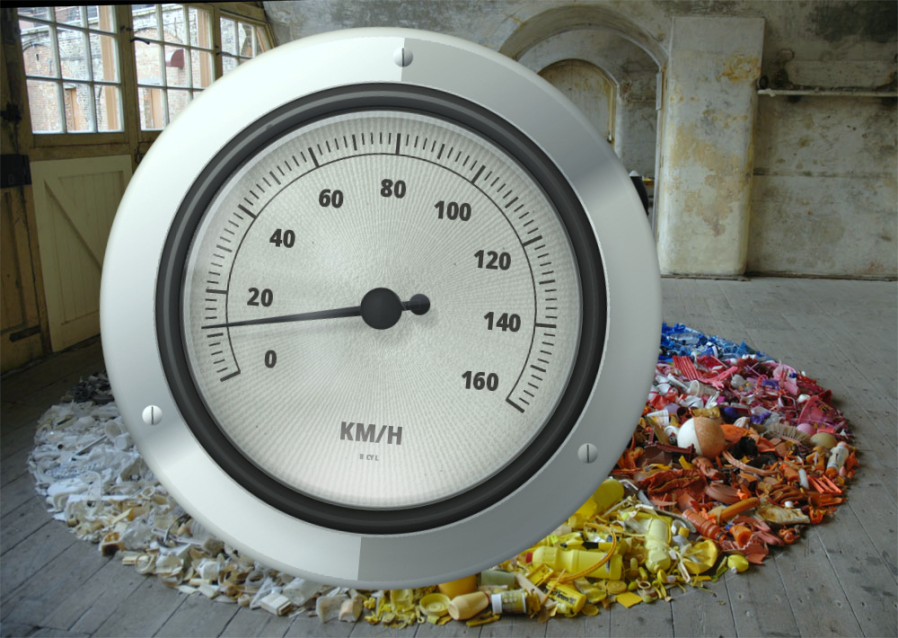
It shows value=12 unit=km/h
